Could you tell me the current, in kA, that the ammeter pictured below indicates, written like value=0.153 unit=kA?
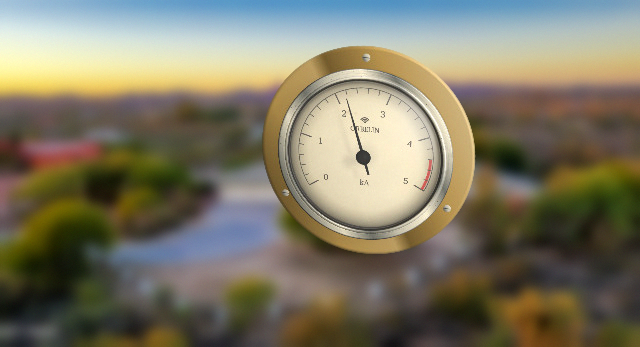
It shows value=2.2 unit=kA
